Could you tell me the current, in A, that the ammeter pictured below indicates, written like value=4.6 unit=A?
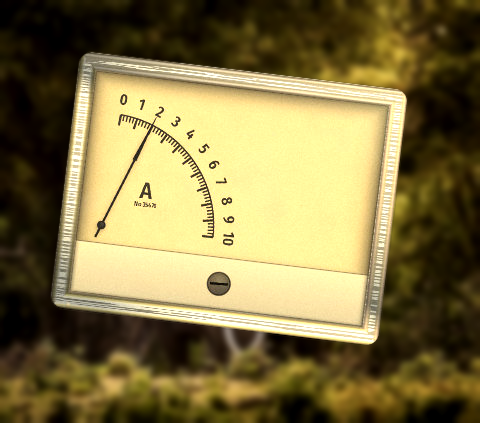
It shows value=2 unit=A
